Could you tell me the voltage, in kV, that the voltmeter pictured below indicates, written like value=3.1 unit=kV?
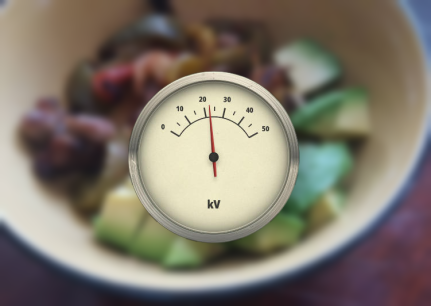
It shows value=22.5 unit=kV
